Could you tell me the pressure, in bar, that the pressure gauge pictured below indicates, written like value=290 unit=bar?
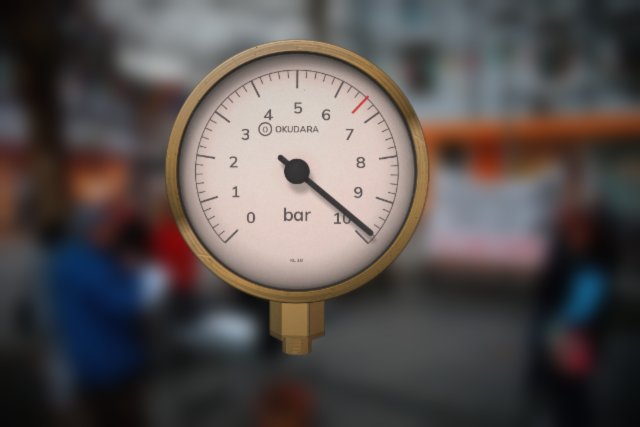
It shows value=9.8 unit=bar
